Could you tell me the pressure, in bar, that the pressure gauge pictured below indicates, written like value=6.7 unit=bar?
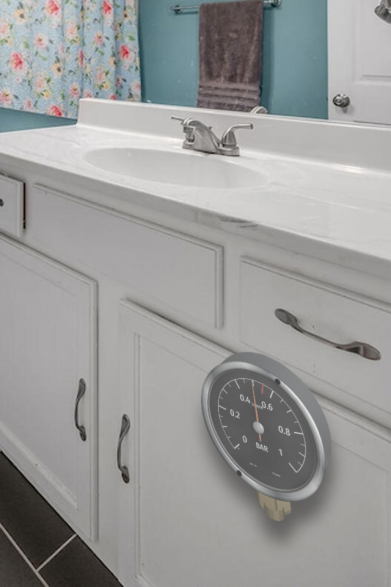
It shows value=0.5 unit=bar
